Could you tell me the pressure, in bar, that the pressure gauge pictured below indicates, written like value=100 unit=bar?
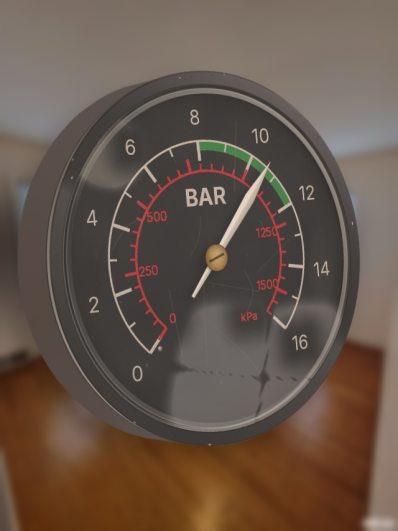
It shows value=10.5 unit=bar
